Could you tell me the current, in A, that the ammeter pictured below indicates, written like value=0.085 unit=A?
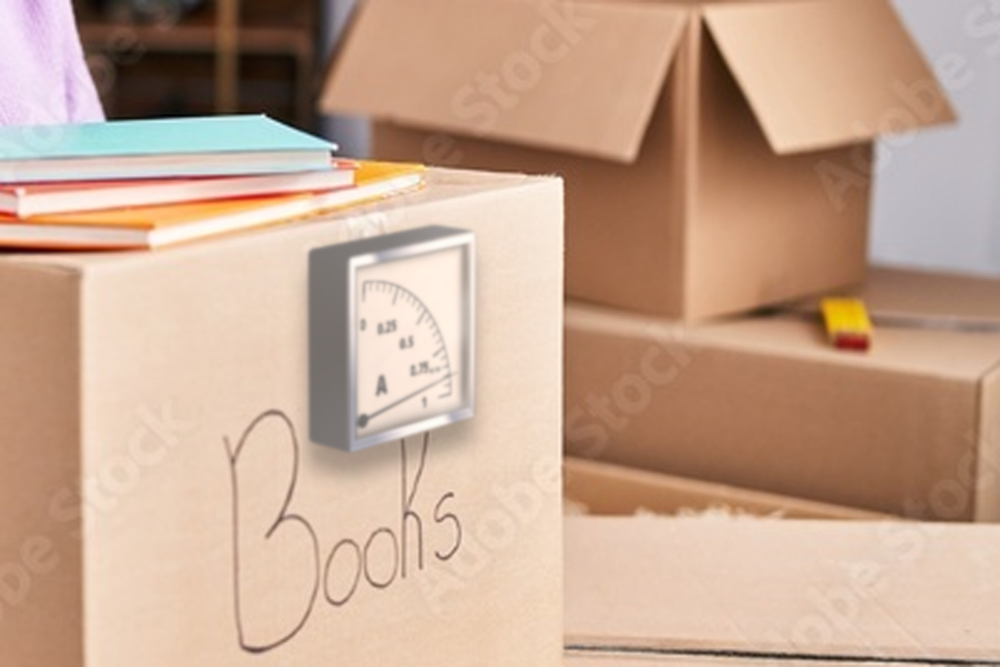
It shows value=0.9 unit=A
